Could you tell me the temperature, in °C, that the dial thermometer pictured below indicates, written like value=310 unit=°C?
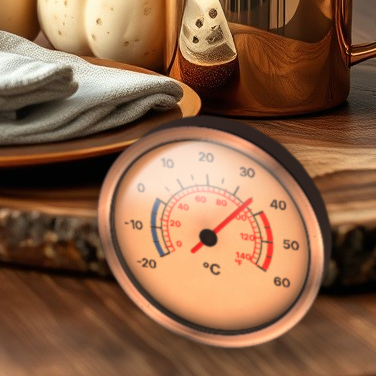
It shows value=35 unit=°C
